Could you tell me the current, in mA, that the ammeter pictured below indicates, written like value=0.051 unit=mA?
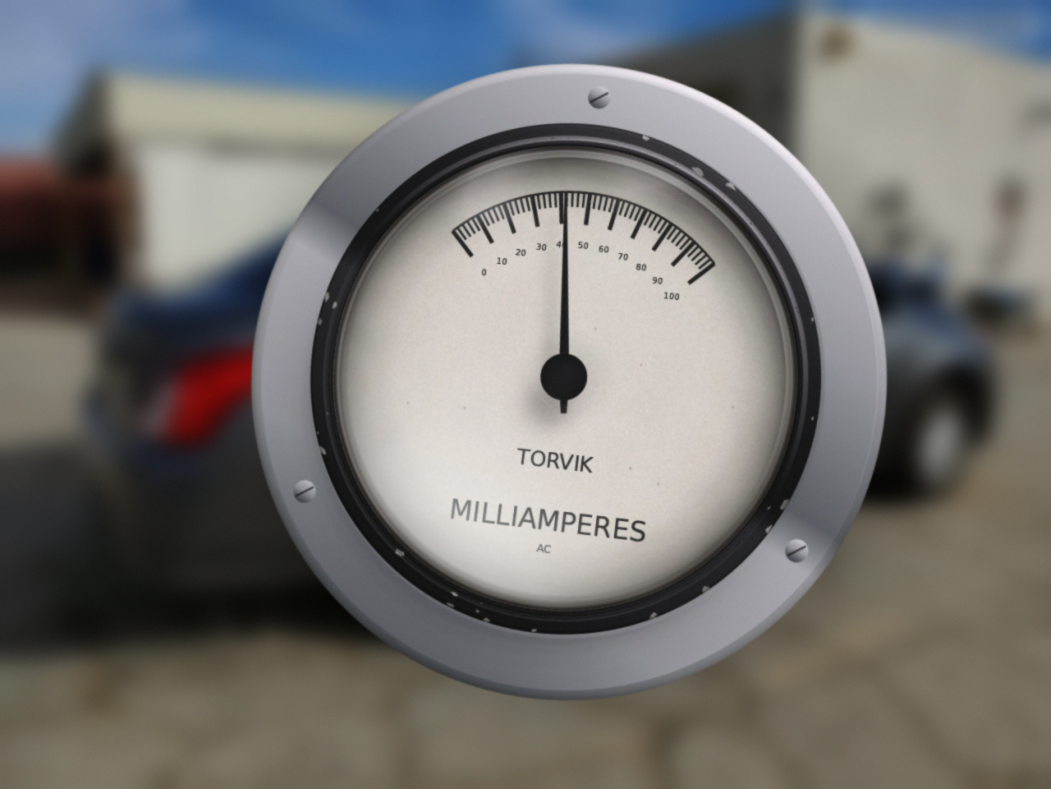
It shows value=42 unit=mA
